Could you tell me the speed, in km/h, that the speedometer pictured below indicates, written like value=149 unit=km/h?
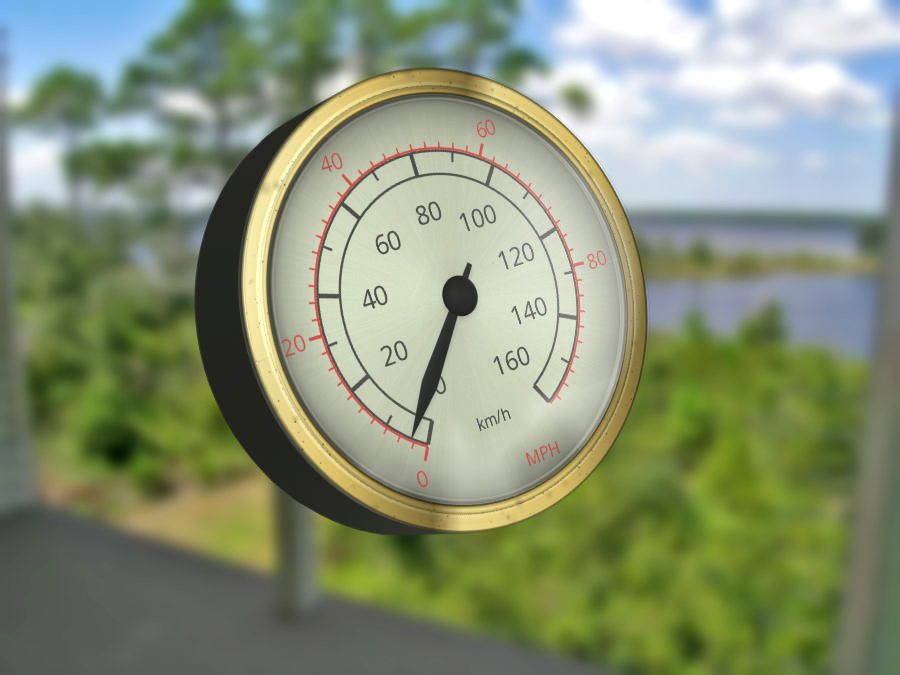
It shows value=5 unit=km/h
